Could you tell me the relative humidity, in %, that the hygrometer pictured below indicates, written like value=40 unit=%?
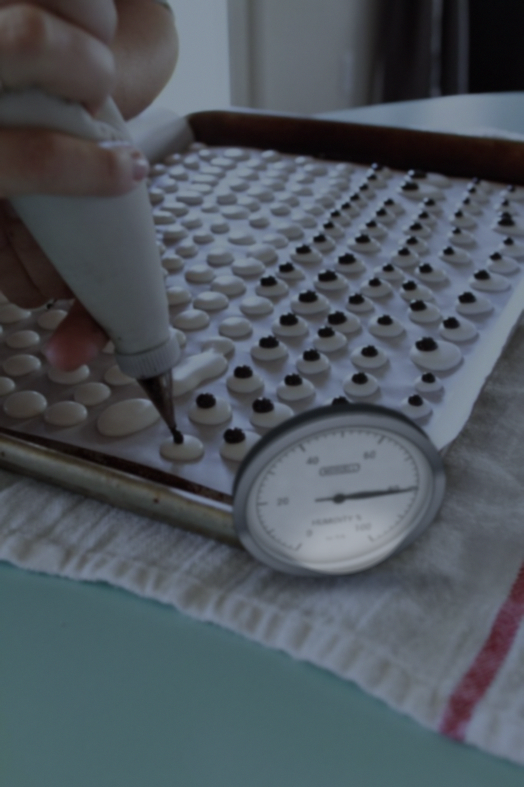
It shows value=80 unit=%
